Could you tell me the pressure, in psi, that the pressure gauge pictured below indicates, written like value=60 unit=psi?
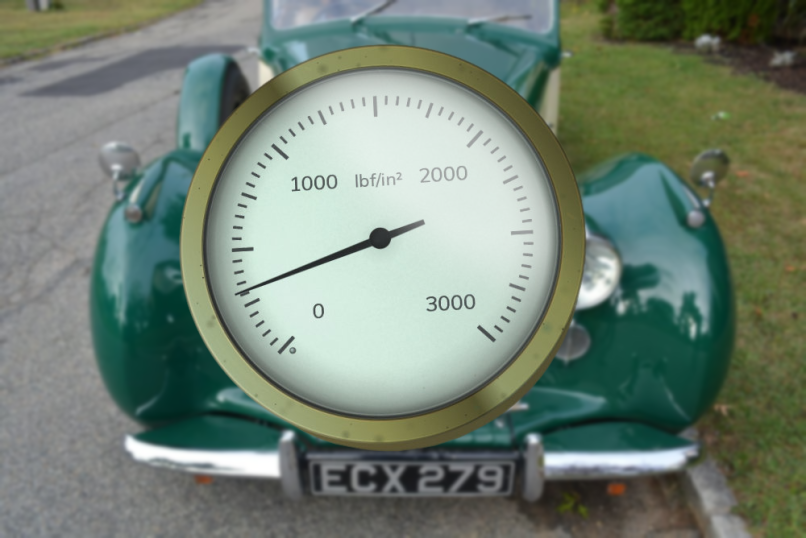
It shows value=300 unit=psi
